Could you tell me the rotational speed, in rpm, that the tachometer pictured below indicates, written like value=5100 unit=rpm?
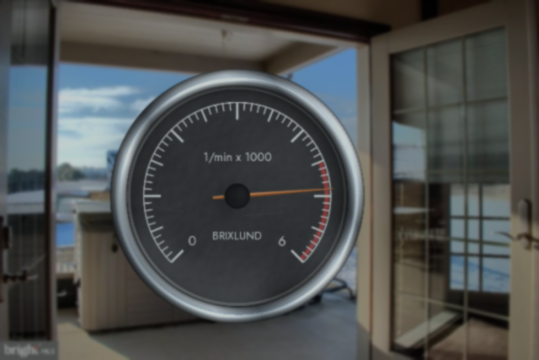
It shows value=4900 unit=rpm
